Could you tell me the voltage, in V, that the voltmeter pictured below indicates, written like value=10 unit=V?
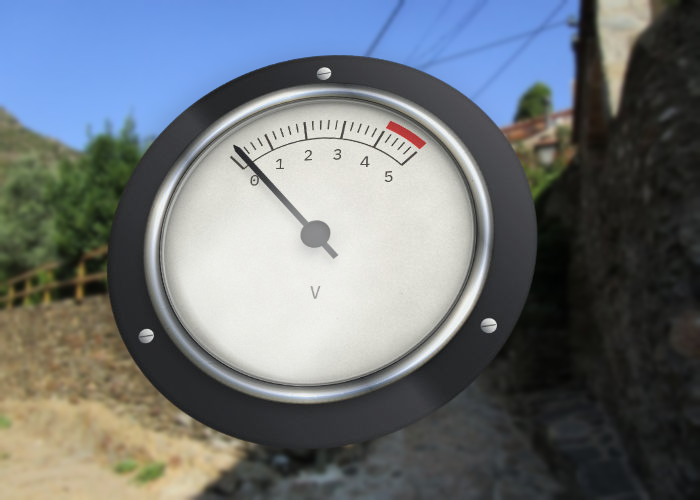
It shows value=0.2 unit=V
